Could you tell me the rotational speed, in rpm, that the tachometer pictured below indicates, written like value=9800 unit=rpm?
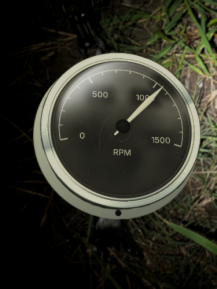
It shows value=1050 unit=rpm
